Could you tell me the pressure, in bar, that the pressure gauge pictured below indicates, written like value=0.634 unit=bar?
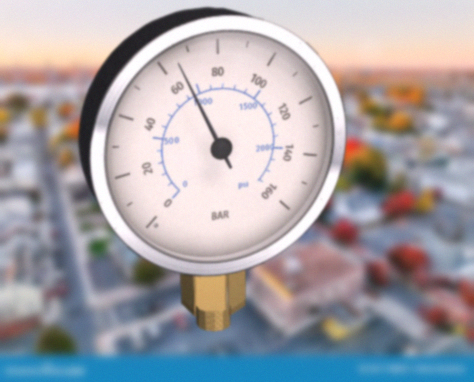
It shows value=65 unit=bar
